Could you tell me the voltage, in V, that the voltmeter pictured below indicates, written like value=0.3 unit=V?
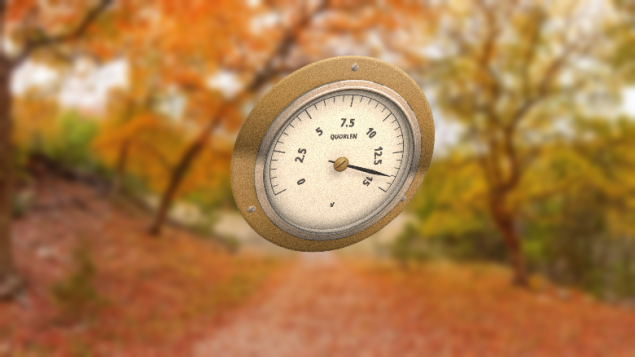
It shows value=14 unit=V
